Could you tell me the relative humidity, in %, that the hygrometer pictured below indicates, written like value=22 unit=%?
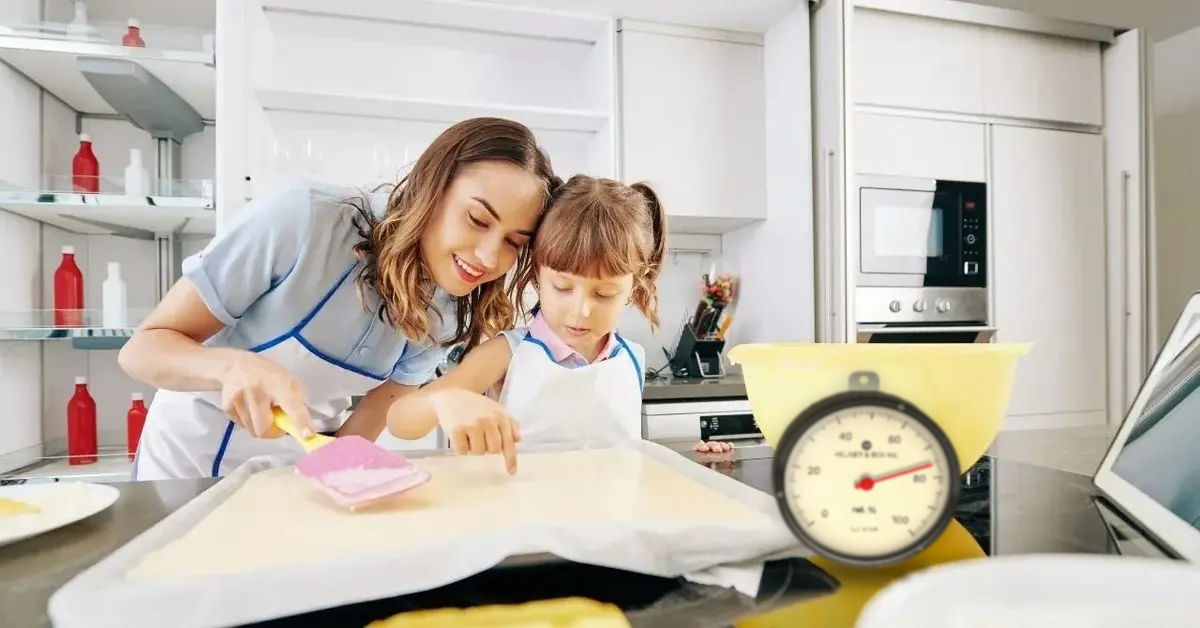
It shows value=75 unit=%
